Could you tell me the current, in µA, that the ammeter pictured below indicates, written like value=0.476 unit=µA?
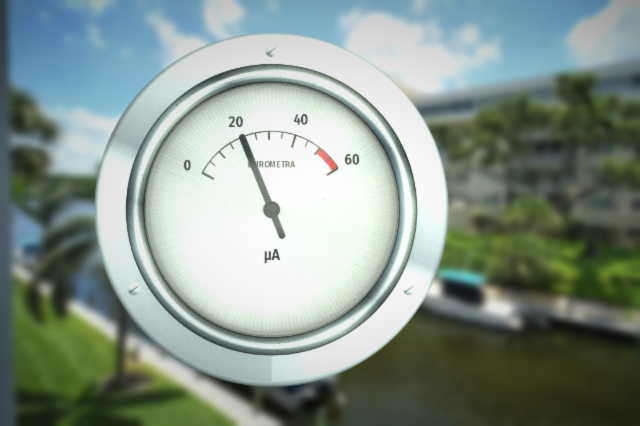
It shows value=20 unit=µA
